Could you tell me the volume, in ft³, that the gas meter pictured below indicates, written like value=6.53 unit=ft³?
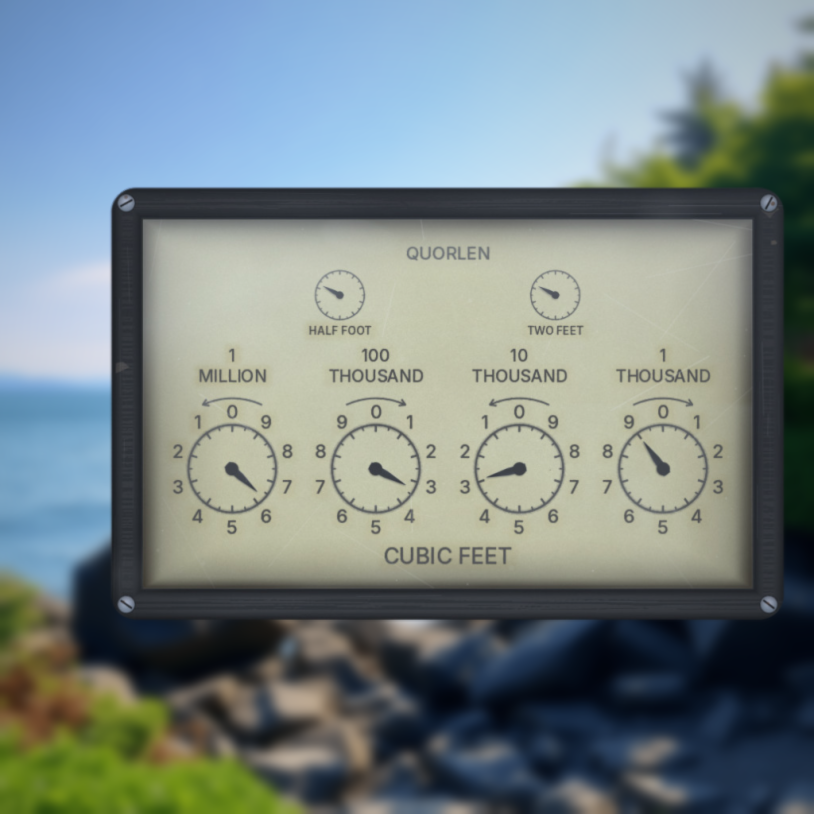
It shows value=632900 unit=ft³
